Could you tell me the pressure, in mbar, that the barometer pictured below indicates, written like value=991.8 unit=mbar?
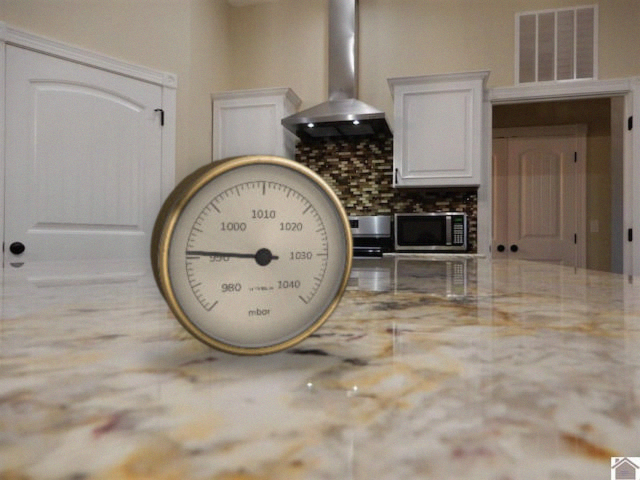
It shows value=991 unit=mbar
